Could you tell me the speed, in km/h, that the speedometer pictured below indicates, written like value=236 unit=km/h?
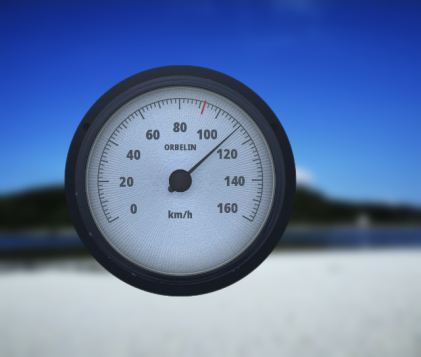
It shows value=112 unit=km/h
